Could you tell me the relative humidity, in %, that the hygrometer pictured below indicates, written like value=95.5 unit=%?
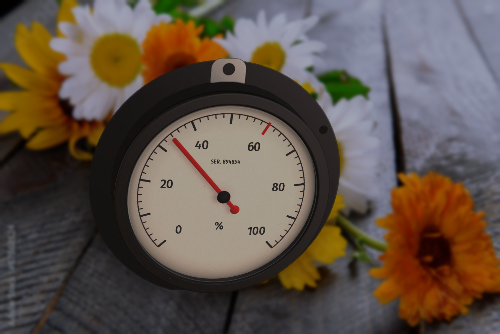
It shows value=34 unit=%
